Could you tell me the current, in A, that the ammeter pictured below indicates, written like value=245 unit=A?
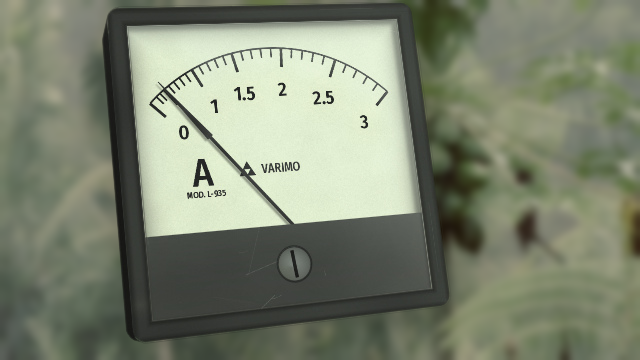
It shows value=0.5 unit=A
